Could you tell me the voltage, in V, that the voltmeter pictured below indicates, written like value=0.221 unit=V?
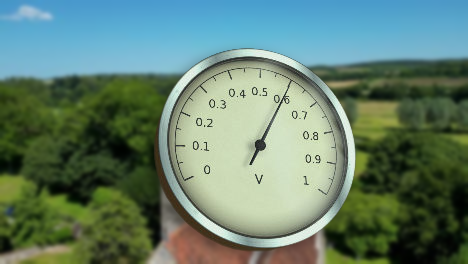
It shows value=0.6 unit=V
